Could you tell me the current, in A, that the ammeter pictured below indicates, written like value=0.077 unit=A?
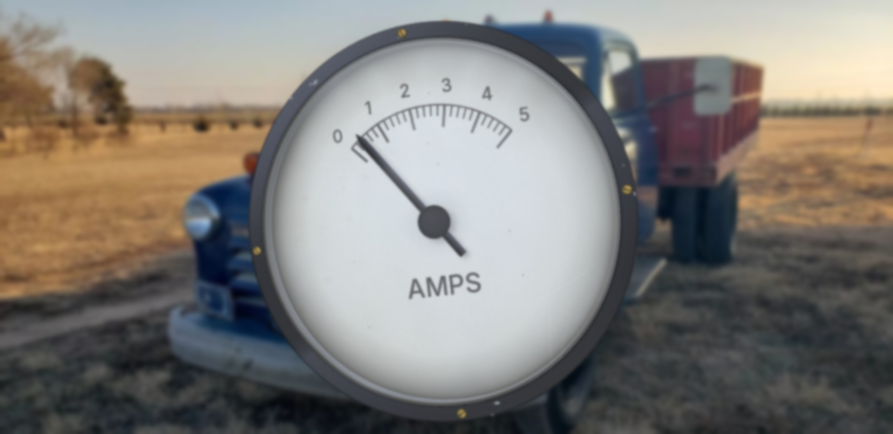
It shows value=0.4 unit=A
